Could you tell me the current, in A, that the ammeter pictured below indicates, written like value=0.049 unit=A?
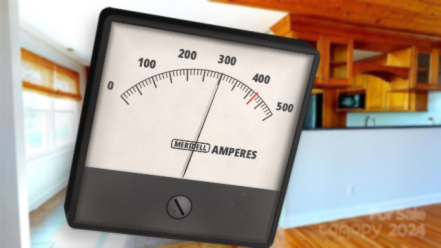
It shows value=300 unit=A
